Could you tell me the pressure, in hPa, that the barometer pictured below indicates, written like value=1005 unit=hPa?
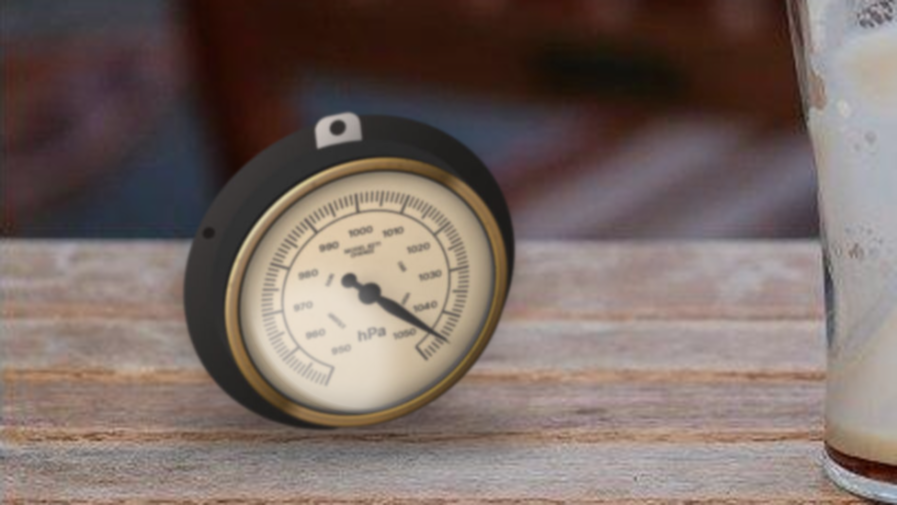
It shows value=1045 unit=hPa
